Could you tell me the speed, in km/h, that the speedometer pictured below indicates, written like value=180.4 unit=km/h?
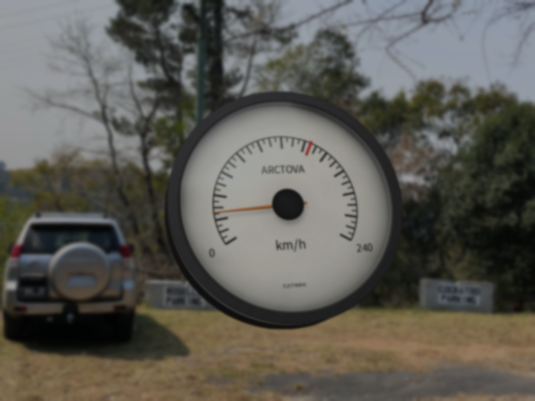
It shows value=25 unit=km/h
